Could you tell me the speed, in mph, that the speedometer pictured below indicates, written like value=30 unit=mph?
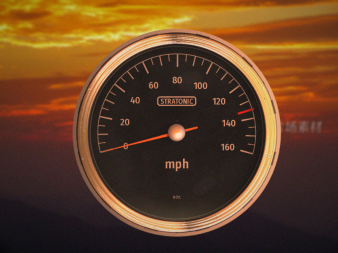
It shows value=0 unit=mph
